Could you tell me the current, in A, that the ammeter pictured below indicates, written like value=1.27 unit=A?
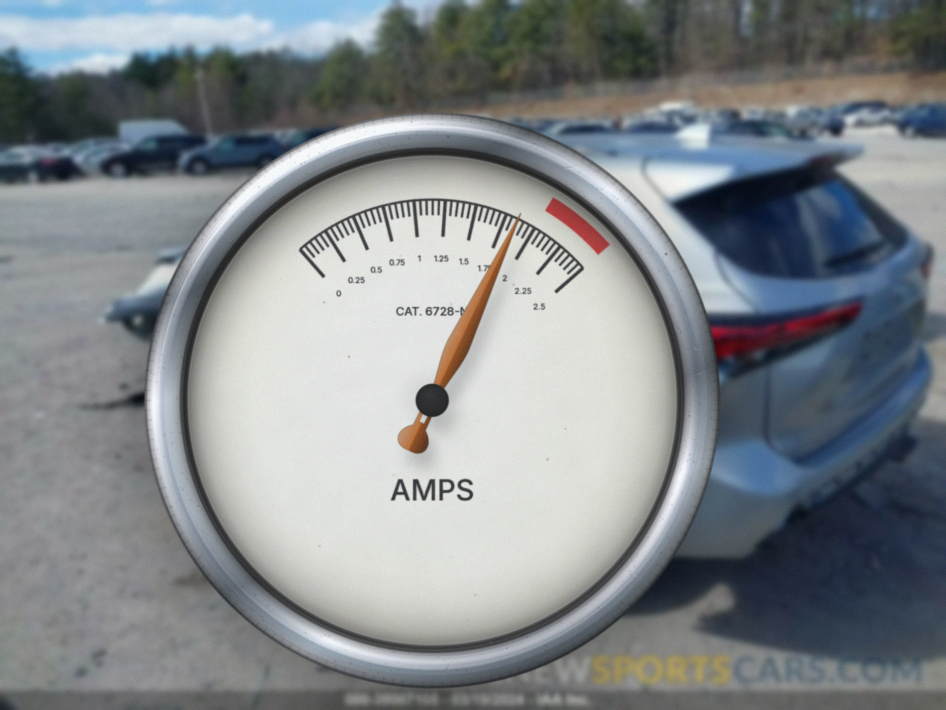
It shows value=1.85 unit=A
